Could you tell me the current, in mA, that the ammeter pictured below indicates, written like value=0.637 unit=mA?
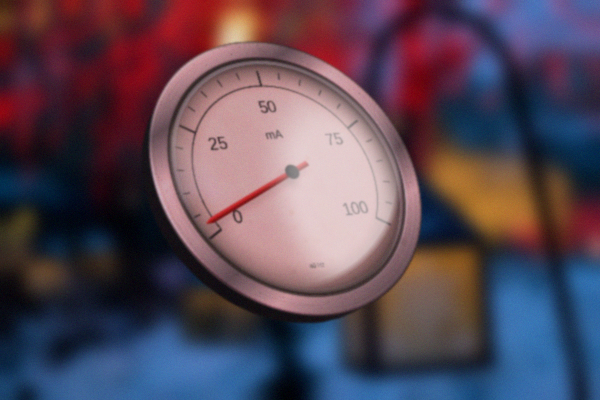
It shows value=2.5 unit=mA
